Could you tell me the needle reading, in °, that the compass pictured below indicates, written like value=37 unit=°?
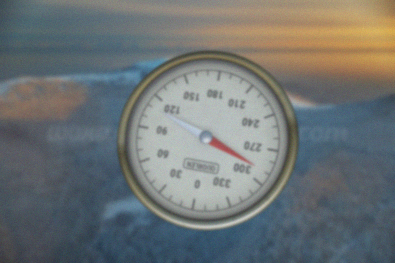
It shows value=290 unit=°
